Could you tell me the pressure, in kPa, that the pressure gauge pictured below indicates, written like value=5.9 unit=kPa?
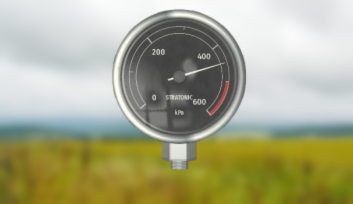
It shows value=450 unit=kPa
